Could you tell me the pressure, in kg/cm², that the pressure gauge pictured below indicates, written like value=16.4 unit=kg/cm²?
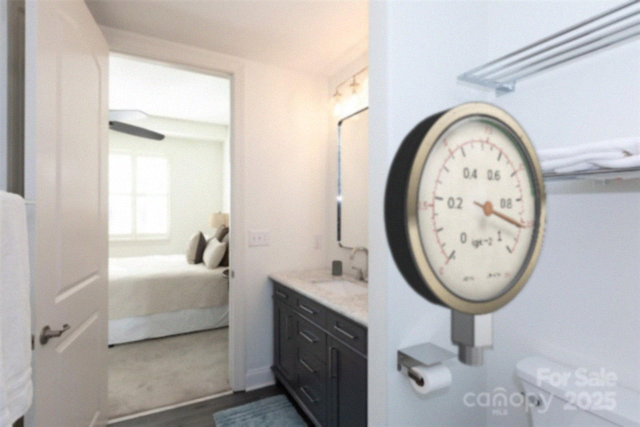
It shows value=0.9 unit=kg/cm²
